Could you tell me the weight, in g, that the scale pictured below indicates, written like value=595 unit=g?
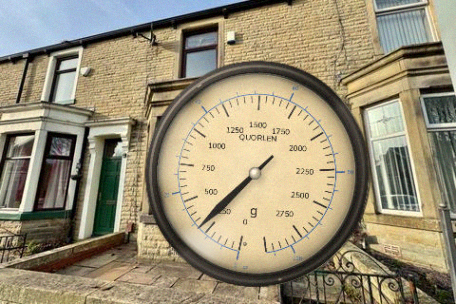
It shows value=300 unit=g
